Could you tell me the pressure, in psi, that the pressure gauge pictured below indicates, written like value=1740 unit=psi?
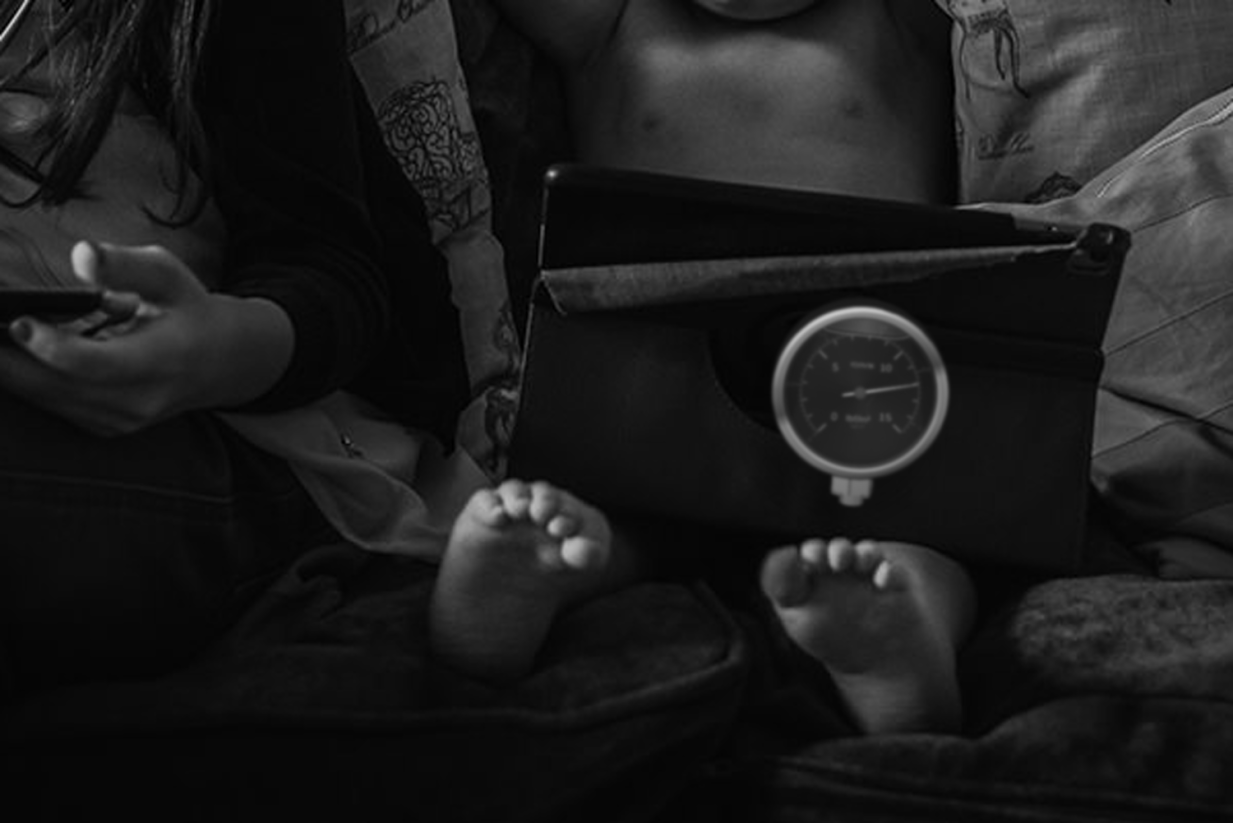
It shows value=12 unit=psi
